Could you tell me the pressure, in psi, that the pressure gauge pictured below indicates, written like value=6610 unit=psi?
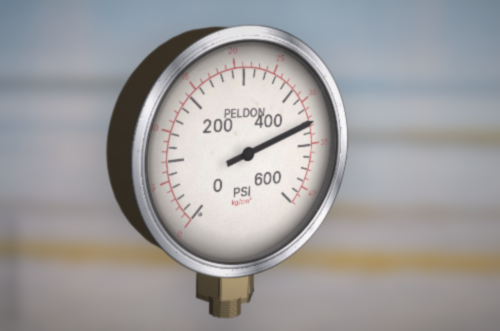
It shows value=460 unit=psi
